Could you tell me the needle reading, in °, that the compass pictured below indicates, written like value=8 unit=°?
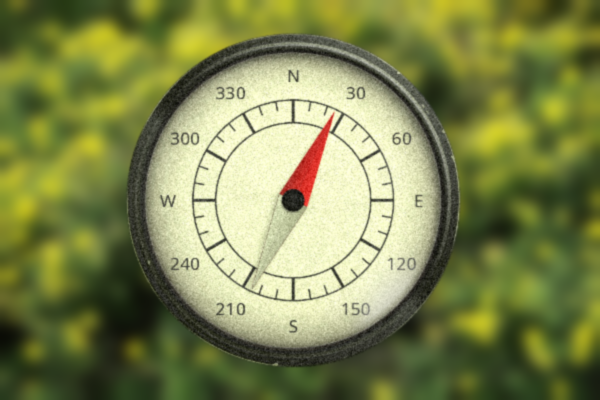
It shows value=25 unit=°
